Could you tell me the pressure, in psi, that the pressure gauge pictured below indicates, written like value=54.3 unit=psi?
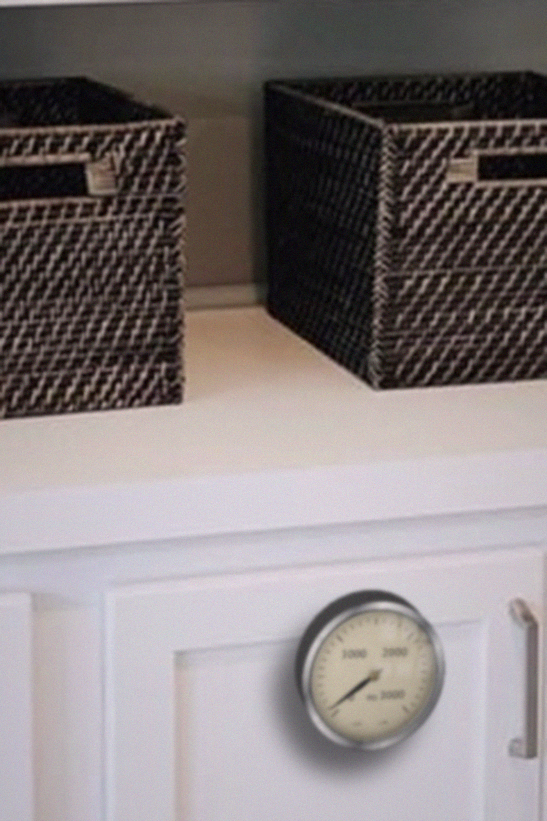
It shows value=100 unit=psi
